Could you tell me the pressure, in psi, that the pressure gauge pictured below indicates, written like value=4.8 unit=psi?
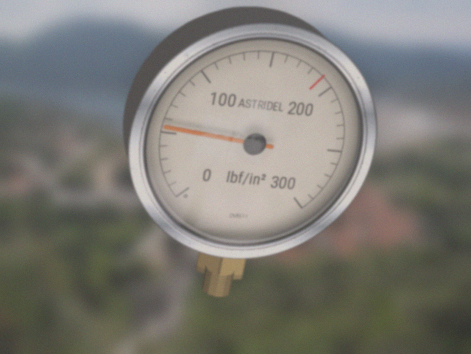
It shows value=55 unit=psi
